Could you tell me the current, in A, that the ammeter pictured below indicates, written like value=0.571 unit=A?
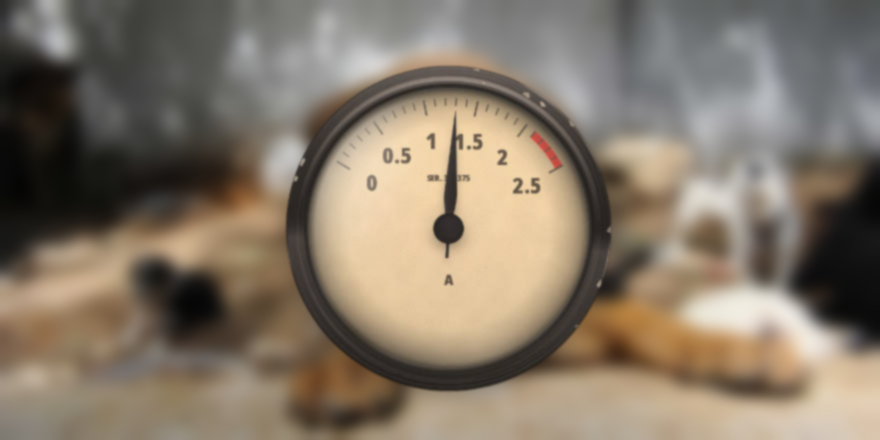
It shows value=1.3 unit=A
